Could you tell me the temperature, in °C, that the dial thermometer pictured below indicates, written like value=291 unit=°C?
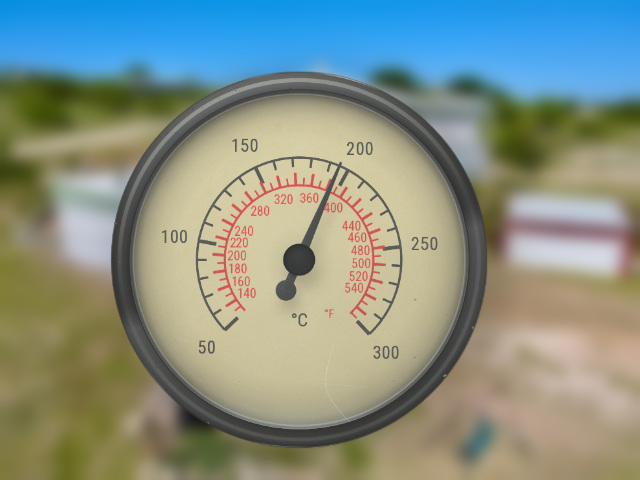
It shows value=195 unit=°C
